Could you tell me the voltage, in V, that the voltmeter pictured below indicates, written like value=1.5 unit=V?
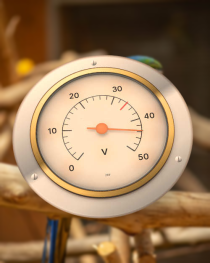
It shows value=44 unit=V
